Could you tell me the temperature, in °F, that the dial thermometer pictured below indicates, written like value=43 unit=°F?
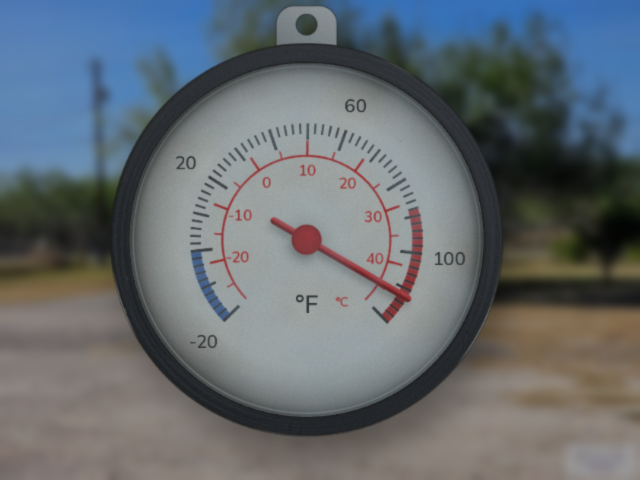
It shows value=112 unit=°F
